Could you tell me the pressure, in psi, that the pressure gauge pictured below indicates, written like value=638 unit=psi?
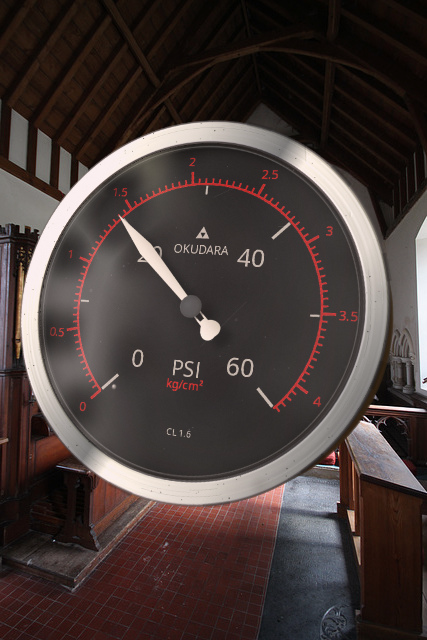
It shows value=20 unit=psi
